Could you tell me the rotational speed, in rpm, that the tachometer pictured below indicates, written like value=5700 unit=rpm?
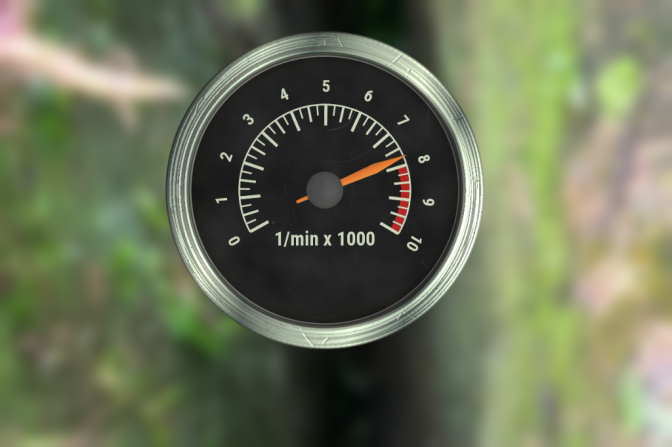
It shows value=7750 unit=rpm
